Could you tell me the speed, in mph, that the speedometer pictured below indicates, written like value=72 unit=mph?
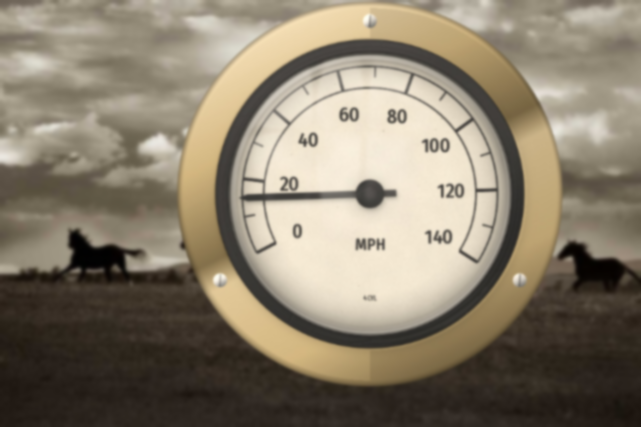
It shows value=15 unit=mph
